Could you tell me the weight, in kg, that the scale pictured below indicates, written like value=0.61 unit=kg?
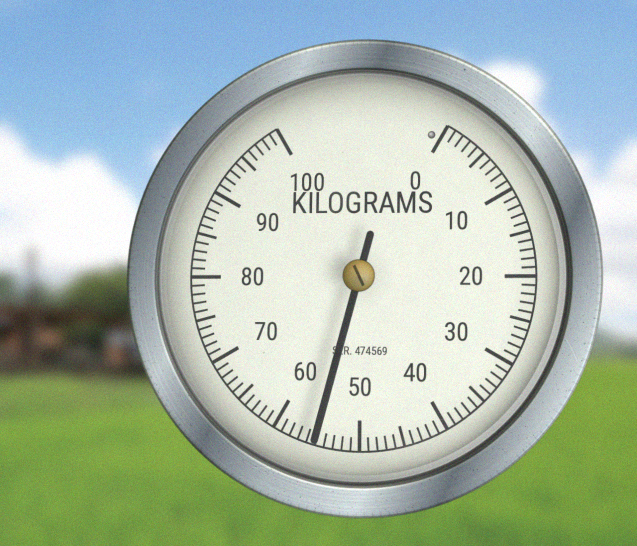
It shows value=55 unit=kg
